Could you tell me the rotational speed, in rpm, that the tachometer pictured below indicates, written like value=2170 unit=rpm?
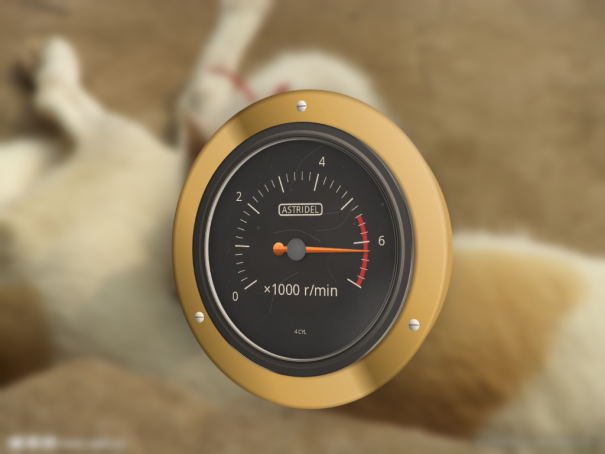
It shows value=6200 unit=rpm
